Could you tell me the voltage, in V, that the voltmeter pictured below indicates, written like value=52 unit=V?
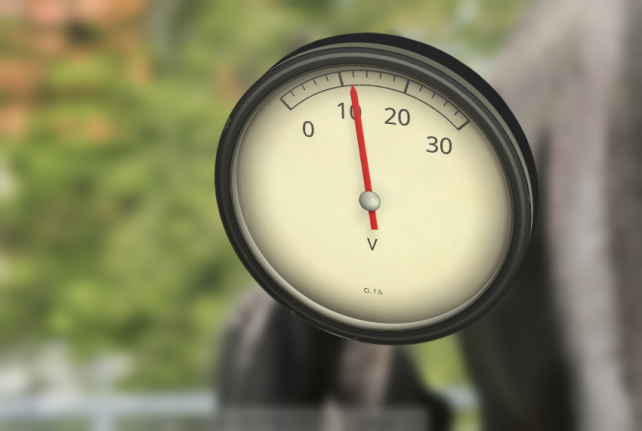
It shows value=12 unit=V
